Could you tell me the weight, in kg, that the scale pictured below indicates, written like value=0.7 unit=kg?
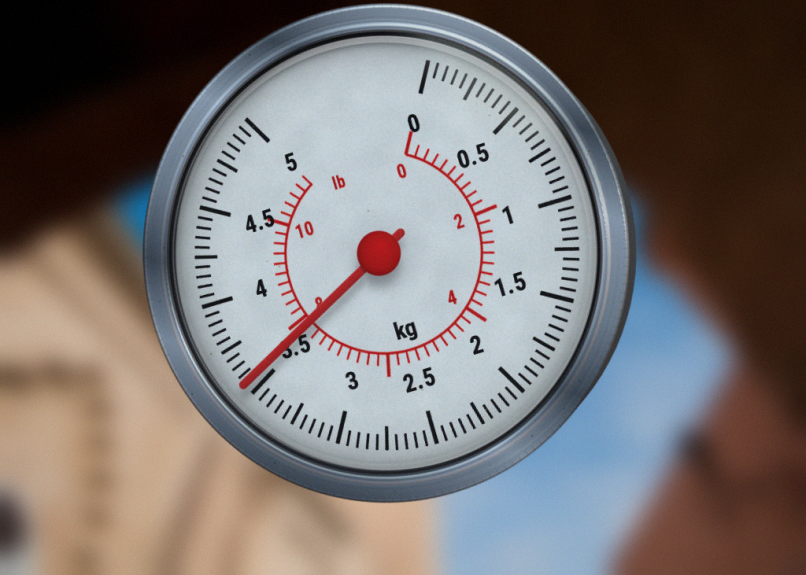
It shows value=3.55 unit=kg
